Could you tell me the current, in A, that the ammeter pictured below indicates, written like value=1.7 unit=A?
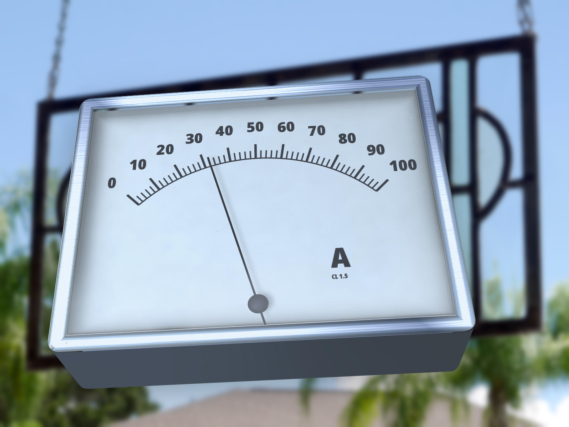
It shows value=32 unit=A
